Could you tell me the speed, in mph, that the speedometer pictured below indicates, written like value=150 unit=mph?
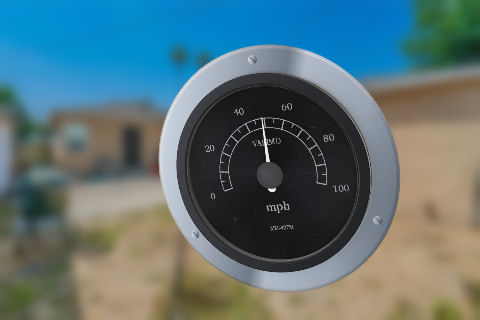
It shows value=50 unit=mph
